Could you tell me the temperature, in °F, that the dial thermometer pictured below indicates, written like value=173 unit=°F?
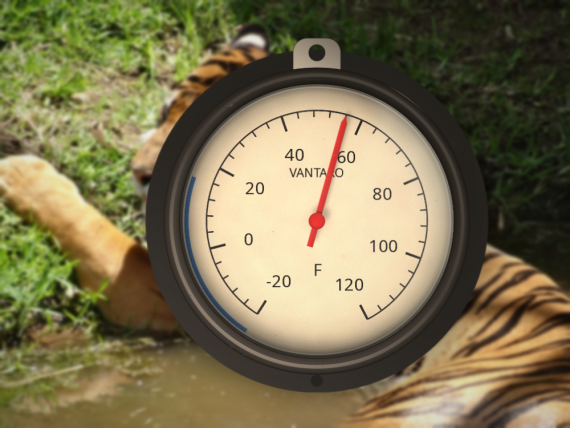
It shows value=56 unit=°F
